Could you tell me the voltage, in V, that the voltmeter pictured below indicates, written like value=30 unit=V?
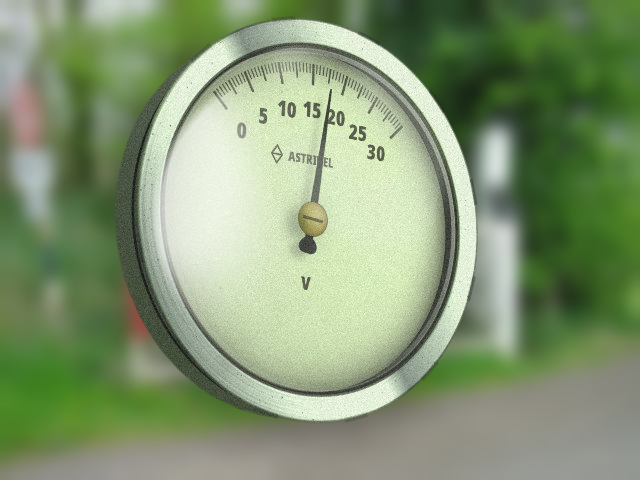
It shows value=17.5 unit=V
